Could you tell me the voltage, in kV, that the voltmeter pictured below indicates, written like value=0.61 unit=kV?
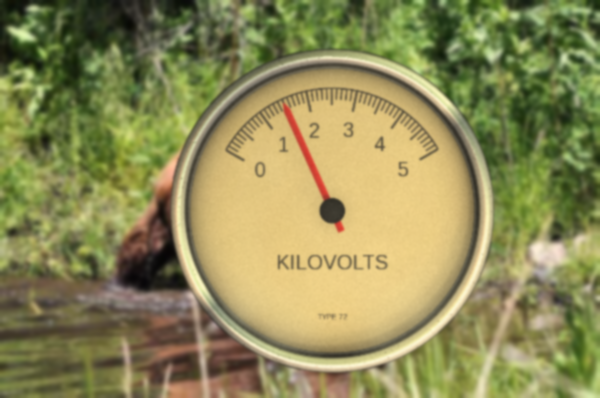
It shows value=1.5 unit=kV
